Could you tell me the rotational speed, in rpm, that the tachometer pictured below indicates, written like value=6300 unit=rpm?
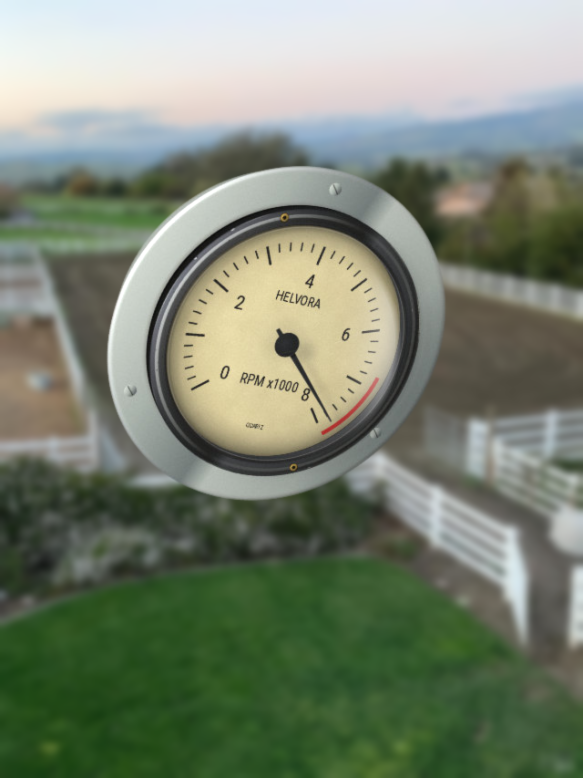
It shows value=7800 unit=rpm
